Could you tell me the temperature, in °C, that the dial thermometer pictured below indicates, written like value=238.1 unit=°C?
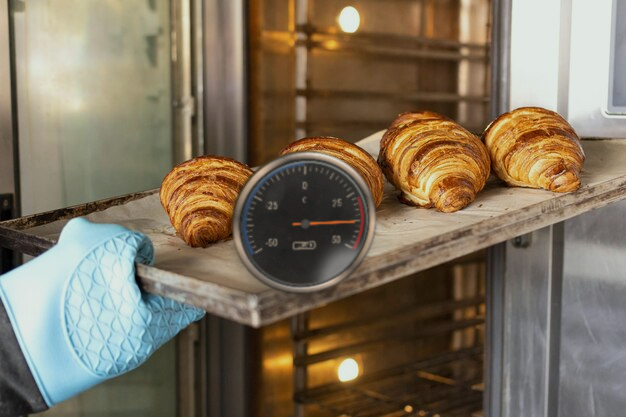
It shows value=37.5 unit=°C
